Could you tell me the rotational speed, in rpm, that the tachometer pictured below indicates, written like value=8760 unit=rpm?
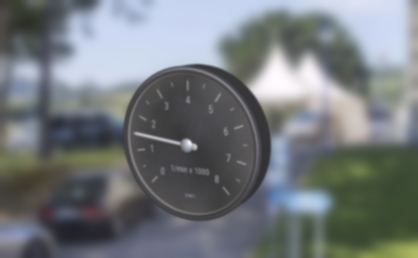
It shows value=1500 unit=rpm
